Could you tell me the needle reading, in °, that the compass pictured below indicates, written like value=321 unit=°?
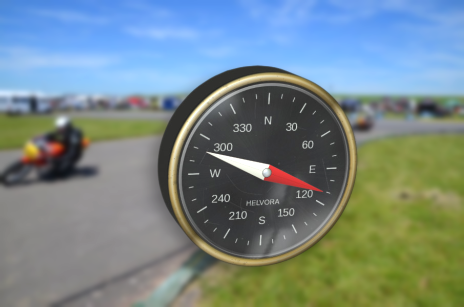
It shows value=110 unit=°
